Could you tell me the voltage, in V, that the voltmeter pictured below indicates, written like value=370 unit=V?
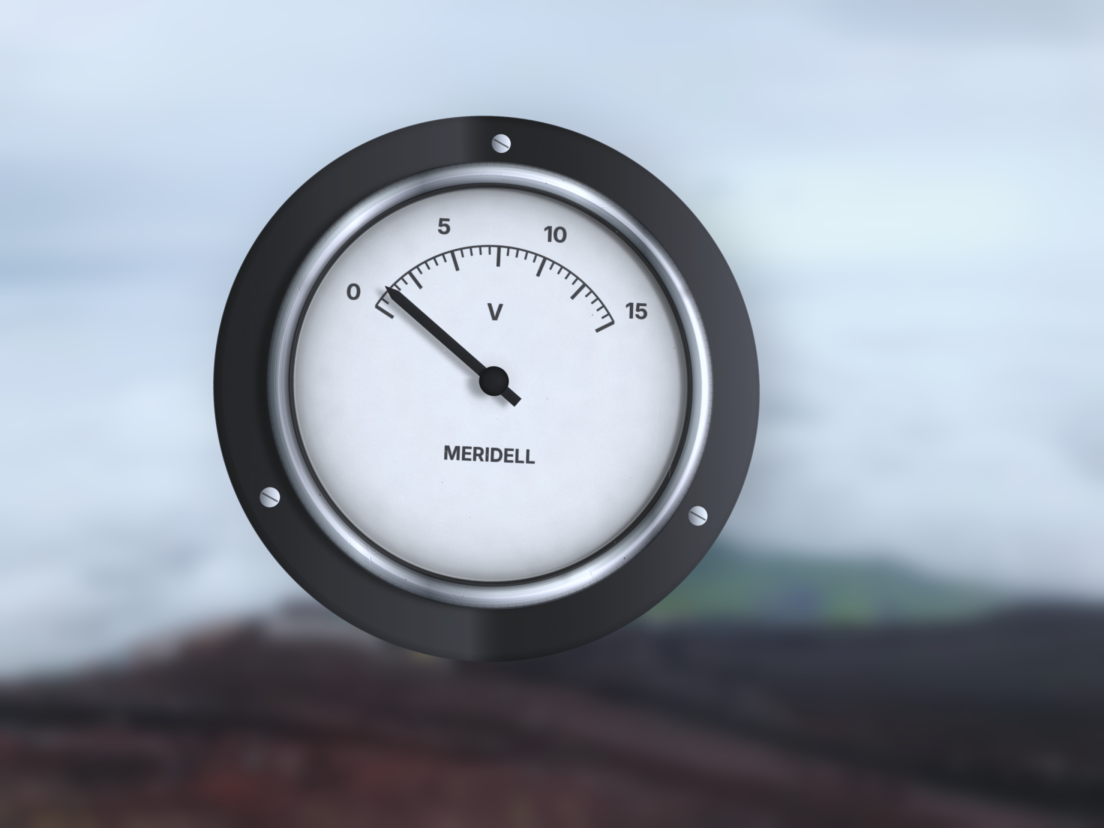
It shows value=1 unit=V
